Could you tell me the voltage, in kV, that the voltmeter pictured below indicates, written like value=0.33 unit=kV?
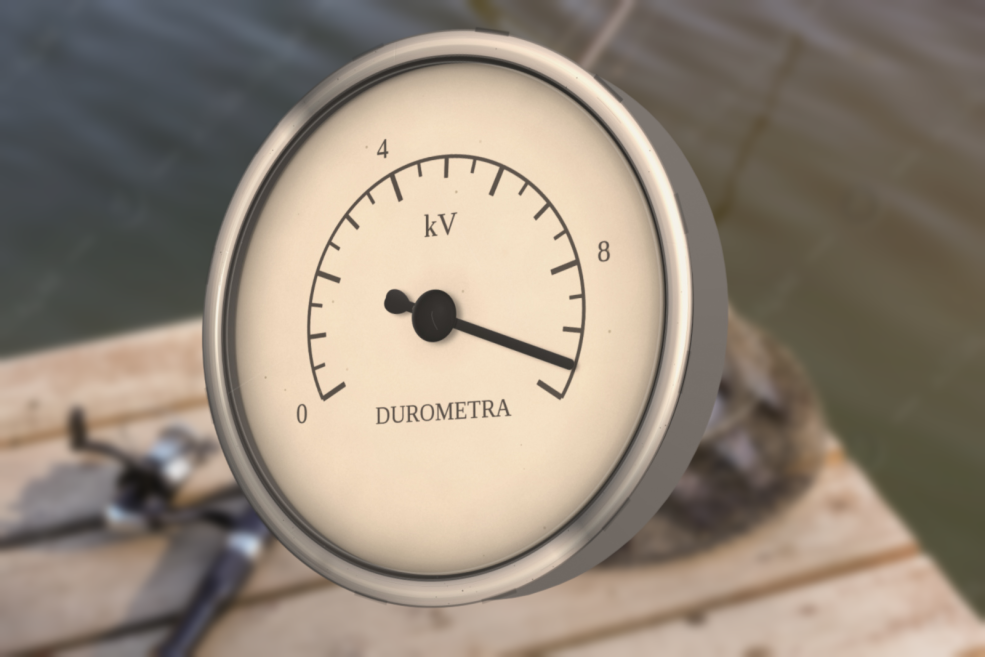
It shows value=9.5 unit=kV
